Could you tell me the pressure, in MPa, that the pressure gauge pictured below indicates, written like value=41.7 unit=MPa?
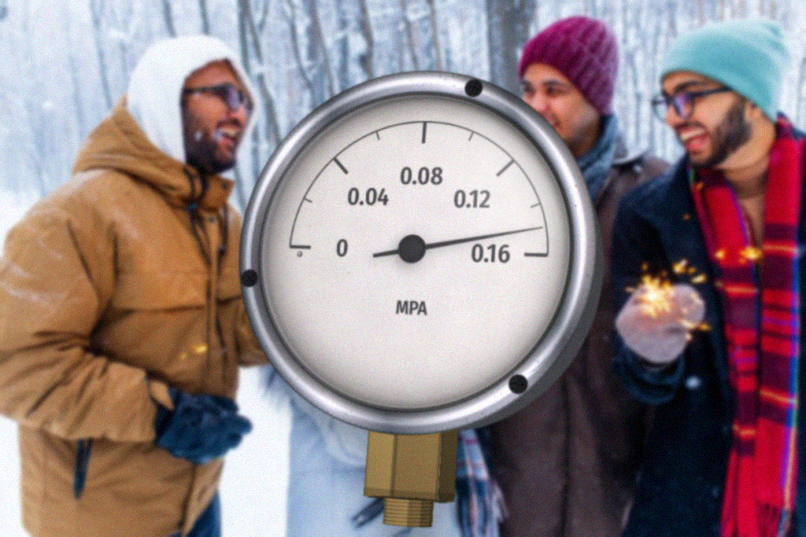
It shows value=0.15 unit=MPa
